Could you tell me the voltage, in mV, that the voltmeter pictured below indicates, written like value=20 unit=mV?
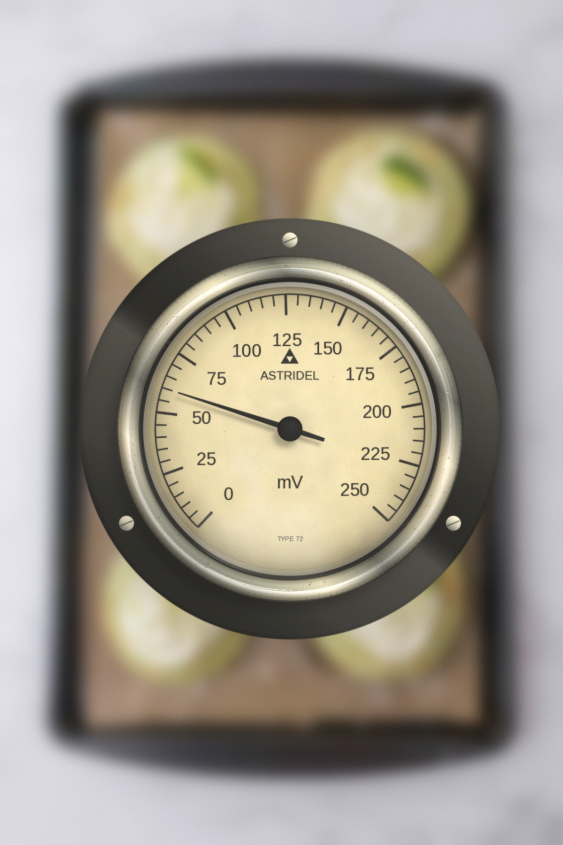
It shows value=60 unit=mV
